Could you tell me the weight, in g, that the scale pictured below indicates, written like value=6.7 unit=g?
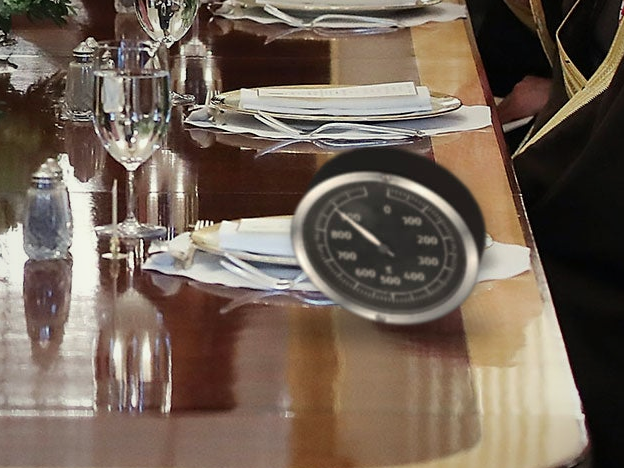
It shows value=900 unit=g
